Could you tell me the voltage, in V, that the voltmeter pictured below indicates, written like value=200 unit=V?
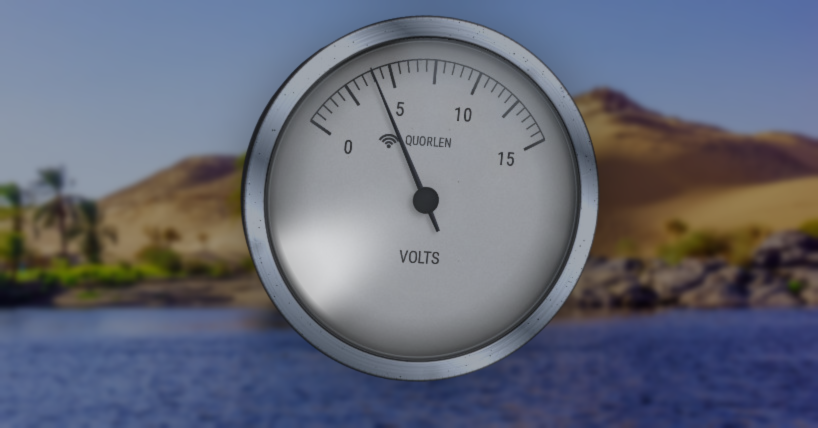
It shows value=4 unit=V
